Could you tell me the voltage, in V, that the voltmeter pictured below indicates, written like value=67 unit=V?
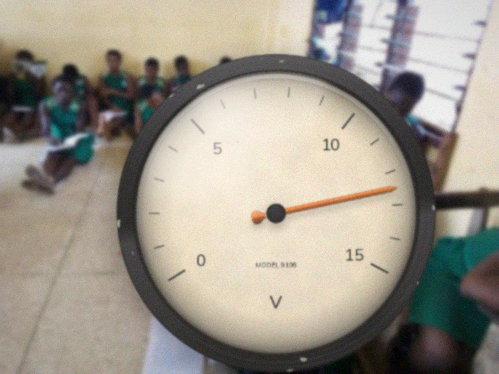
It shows value=12.5 unit=V
